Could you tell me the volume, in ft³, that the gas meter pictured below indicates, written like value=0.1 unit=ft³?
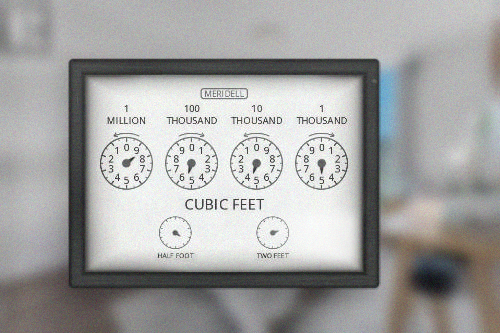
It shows value=854500 unit=ft³
